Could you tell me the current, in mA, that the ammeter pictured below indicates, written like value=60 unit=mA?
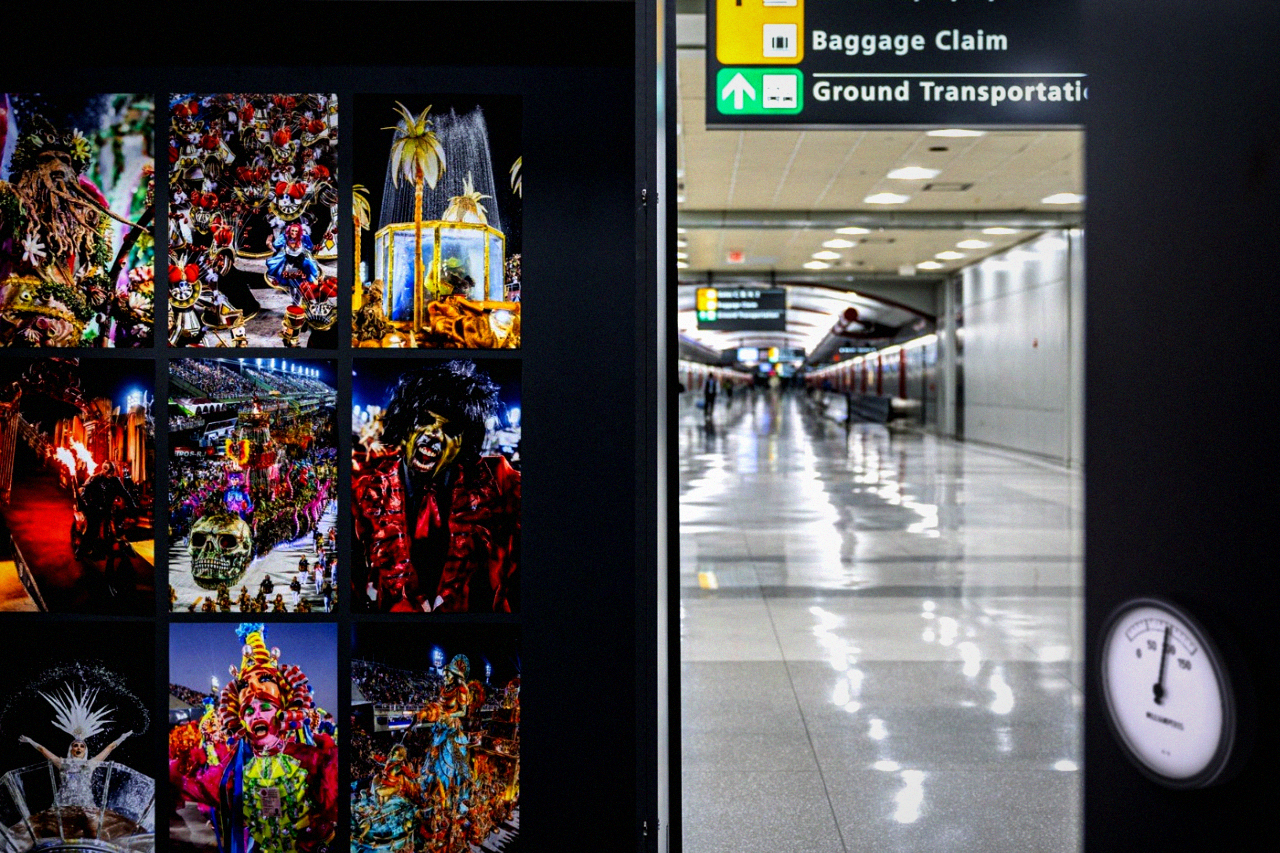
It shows value=100 unit=mA
